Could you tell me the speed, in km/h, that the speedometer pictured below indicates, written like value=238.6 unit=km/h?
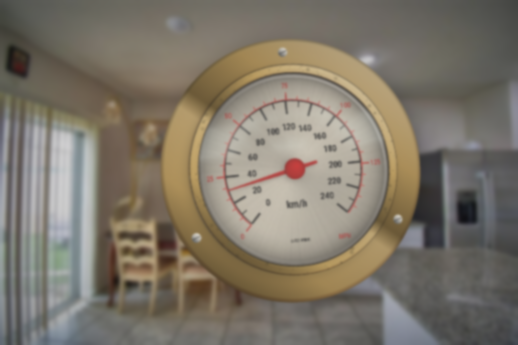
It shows value=30 unit=km/h
